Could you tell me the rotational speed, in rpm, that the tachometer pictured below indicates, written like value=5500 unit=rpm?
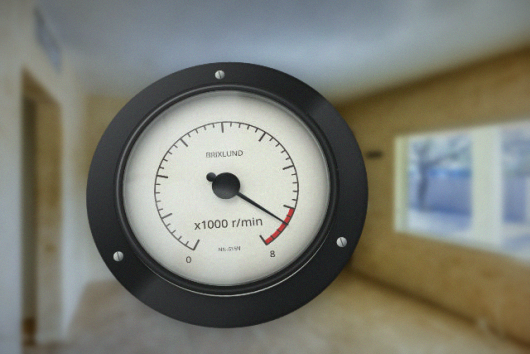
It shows value=7400 unit=rpm
